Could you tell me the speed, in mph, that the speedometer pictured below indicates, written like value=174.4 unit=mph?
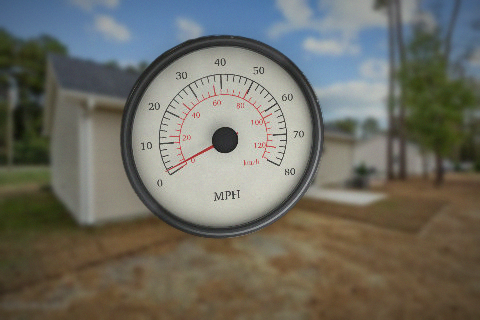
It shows value=2 unit=mph
